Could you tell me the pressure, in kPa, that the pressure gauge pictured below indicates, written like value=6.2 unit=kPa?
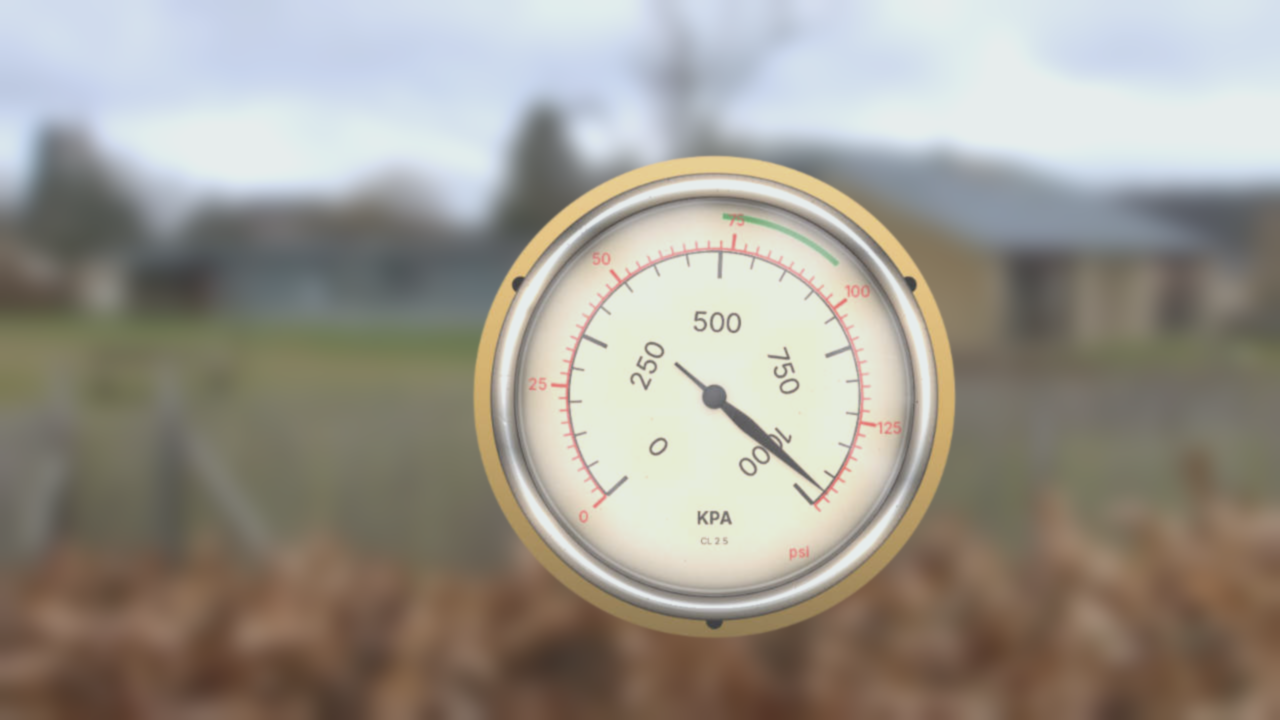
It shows value=975 unit=kPa
